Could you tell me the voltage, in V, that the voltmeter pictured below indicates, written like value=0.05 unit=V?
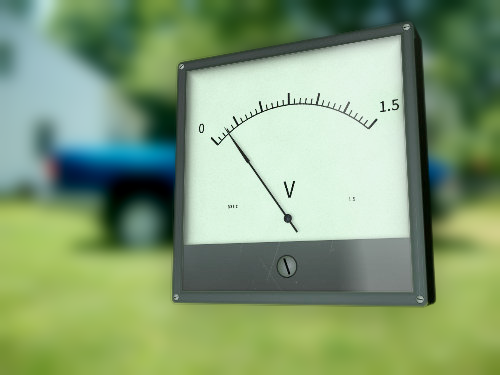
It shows value=0.15 unit=V
